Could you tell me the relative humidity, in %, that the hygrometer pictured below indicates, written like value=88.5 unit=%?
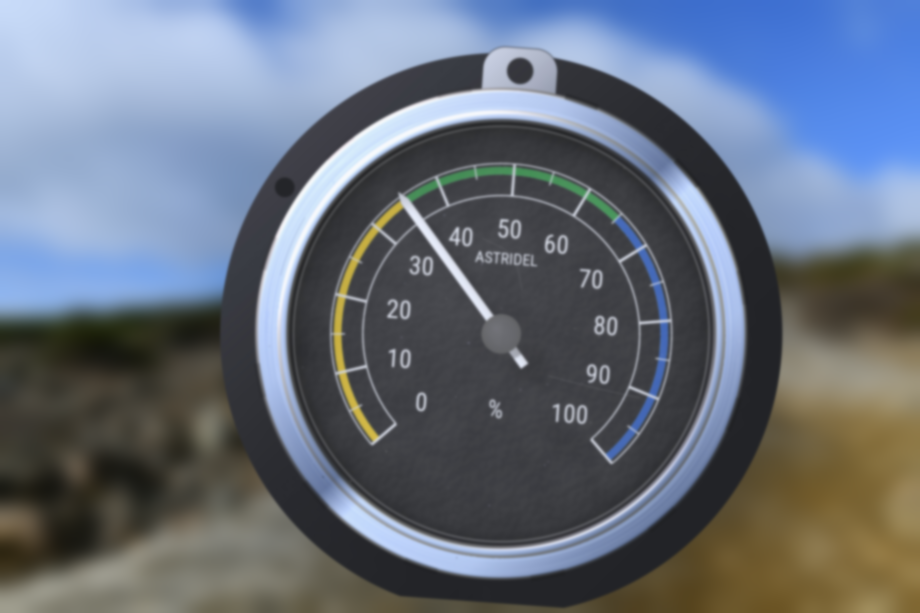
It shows value=35 unit=%
